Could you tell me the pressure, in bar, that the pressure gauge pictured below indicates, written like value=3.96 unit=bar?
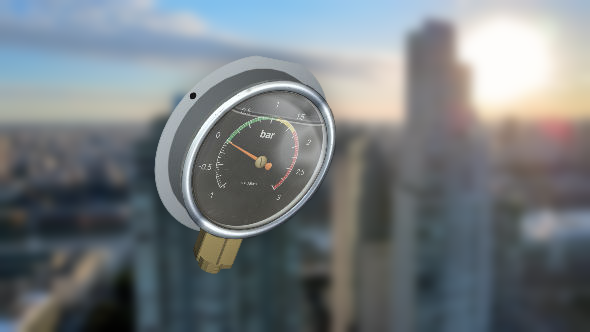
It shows value=0 unit=bar
